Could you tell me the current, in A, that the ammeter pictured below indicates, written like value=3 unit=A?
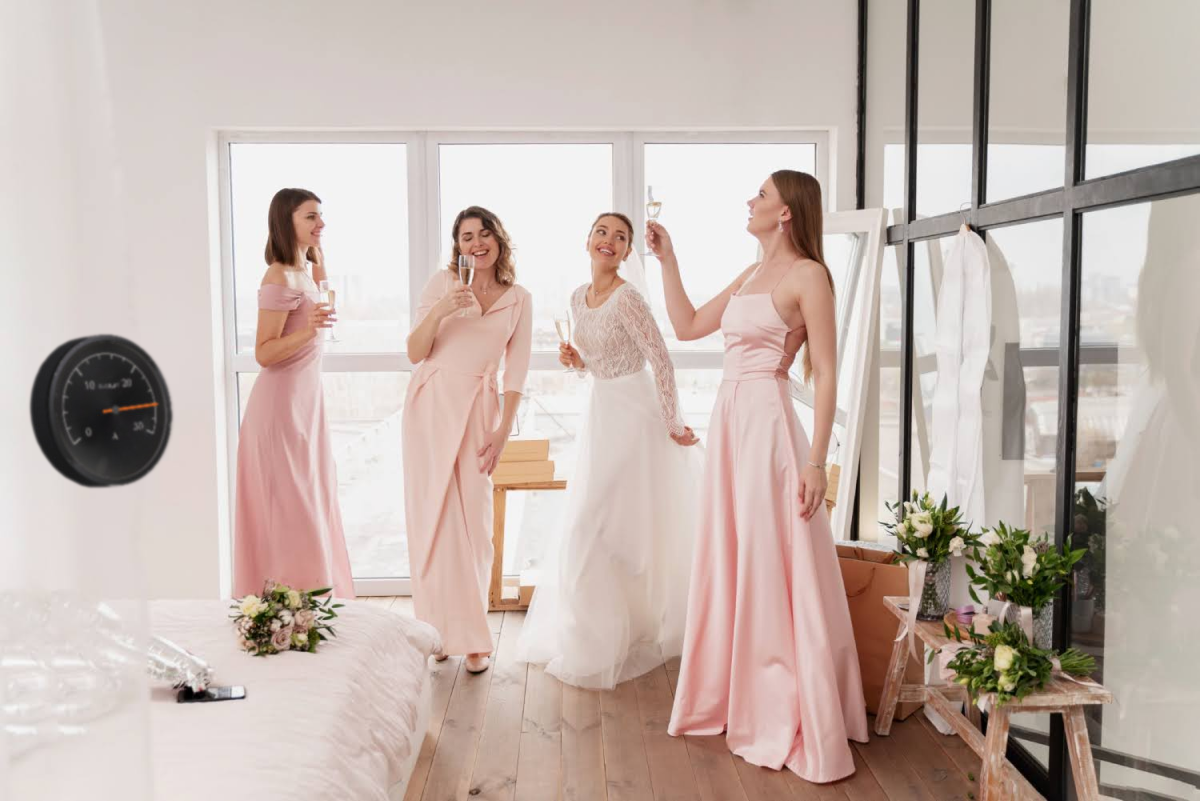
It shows value=26 unit=A
